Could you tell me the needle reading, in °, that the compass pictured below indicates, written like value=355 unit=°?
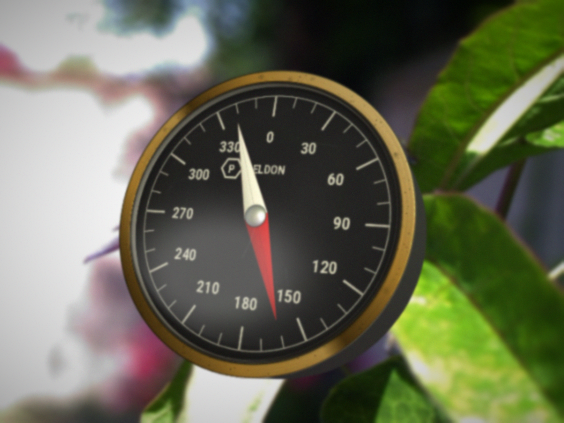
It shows value=160 unit=°
